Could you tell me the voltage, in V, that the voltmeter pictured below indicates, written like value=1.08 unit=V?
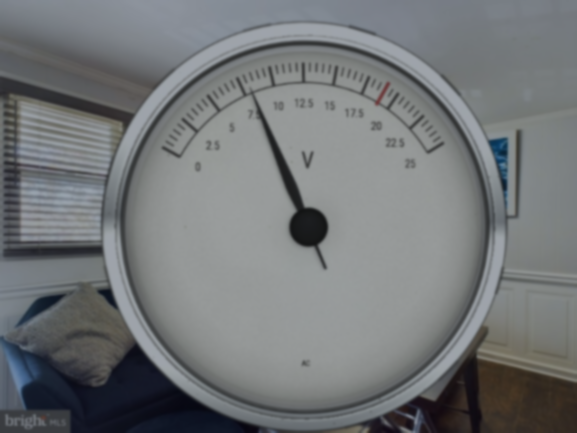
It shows value=8 unit=V
